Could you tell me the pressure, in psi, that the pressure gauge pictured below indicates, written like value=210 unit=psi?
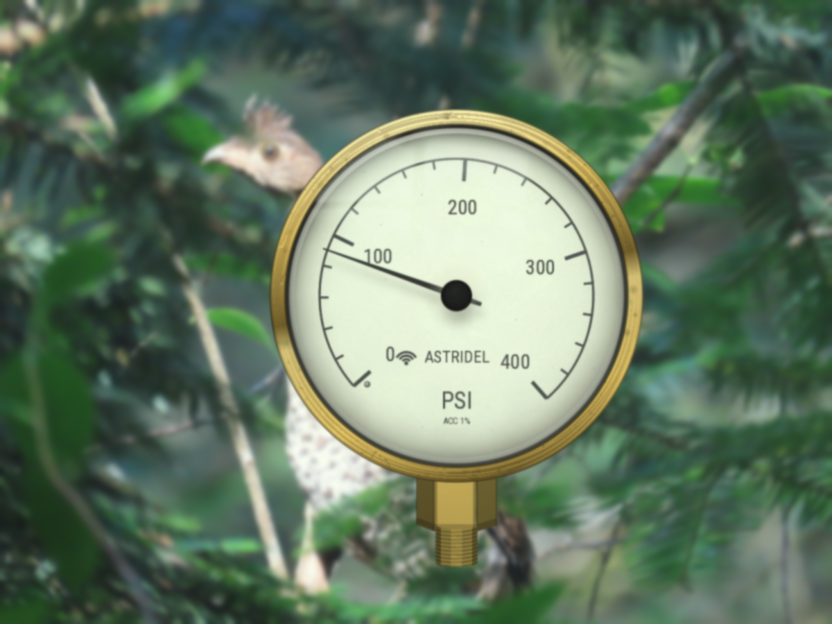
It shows value=90 unit=psi
